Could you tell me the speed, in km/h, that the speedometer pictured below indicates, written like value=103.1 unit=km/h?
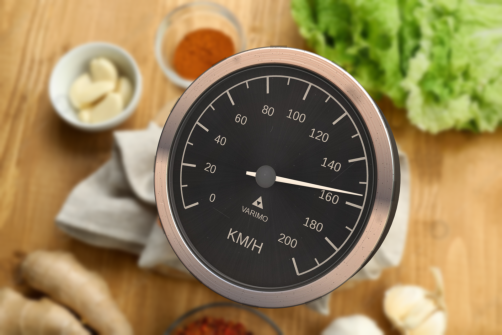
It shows value=155 unit=km/h
